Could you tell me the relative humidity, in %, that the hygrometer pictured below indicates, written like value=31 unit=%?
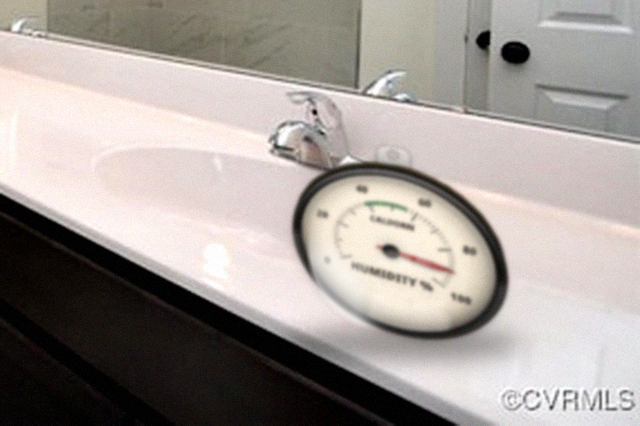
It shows value=90 unit=%
